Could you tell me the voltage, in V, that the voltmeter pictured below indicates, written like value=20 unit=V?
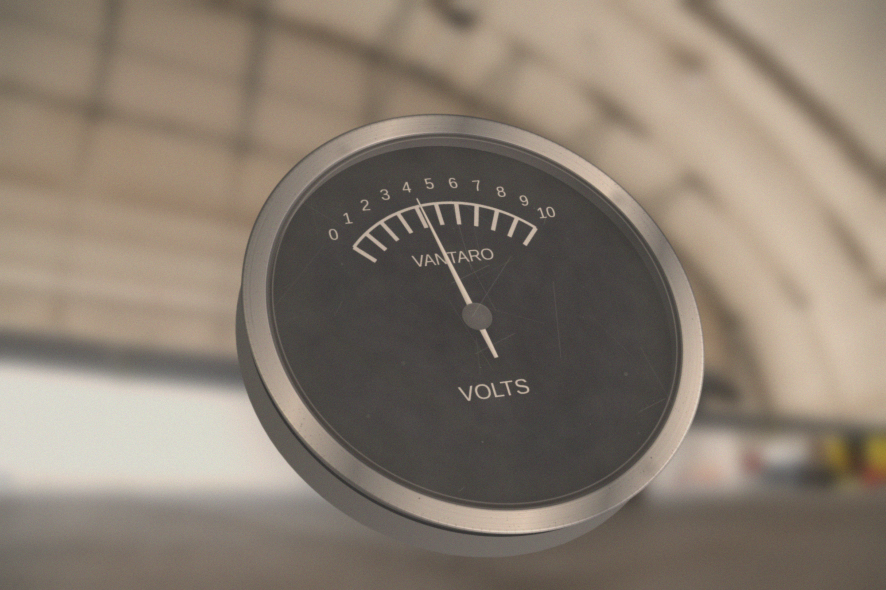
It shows value=4 unit=V
